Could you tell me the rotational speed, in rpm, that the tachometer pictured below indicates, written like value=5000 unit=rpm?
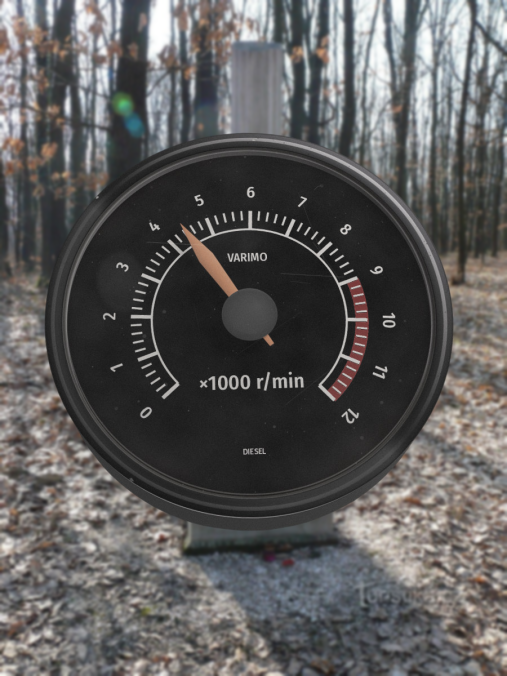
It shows value=4400 unit=rpm
